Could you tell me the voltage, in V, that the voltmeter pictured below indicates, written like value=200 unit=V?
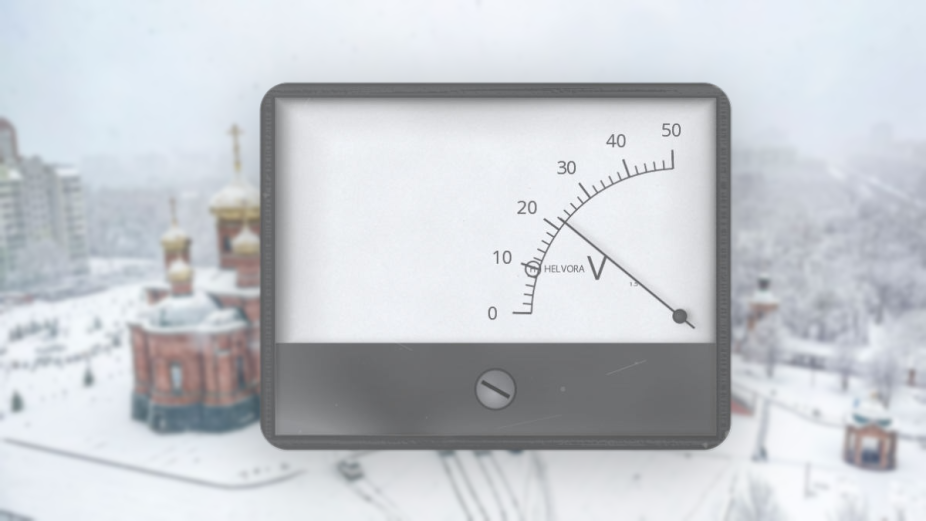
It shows value=22 unit=V
